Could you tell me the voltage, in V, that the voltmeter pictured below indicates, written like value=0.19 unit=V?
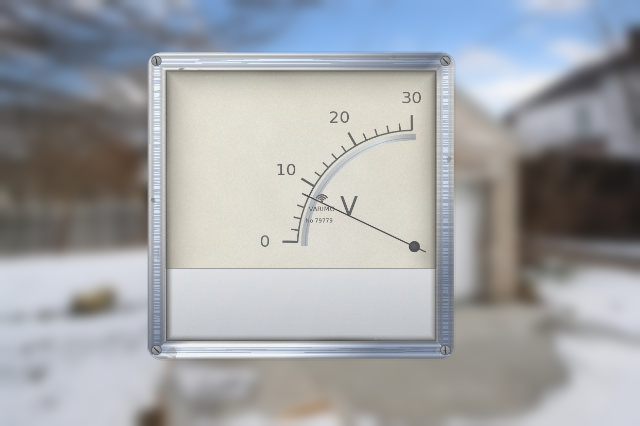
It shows value=8 unit=V
